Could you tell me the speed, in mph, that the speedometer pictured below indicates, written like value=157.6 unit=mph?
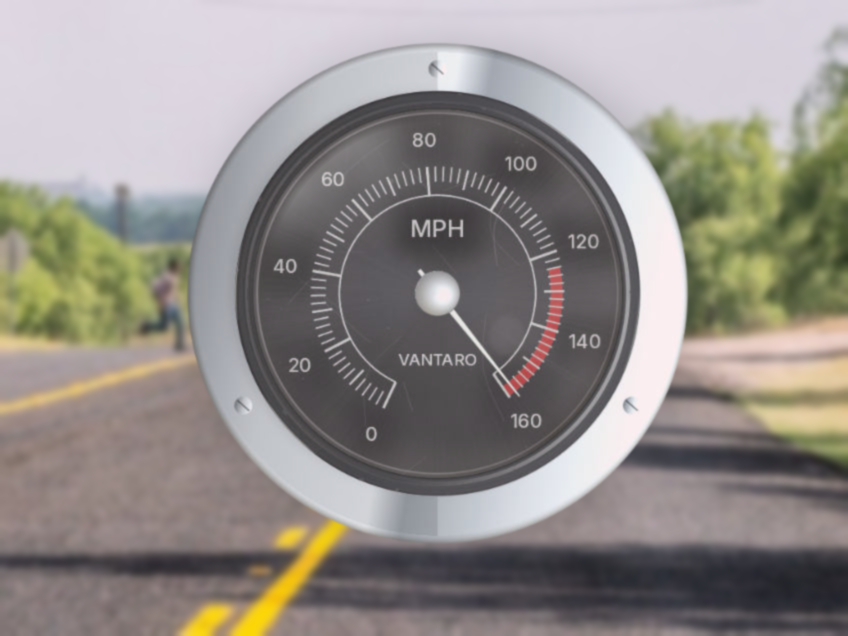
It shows value=158 unit=mph
